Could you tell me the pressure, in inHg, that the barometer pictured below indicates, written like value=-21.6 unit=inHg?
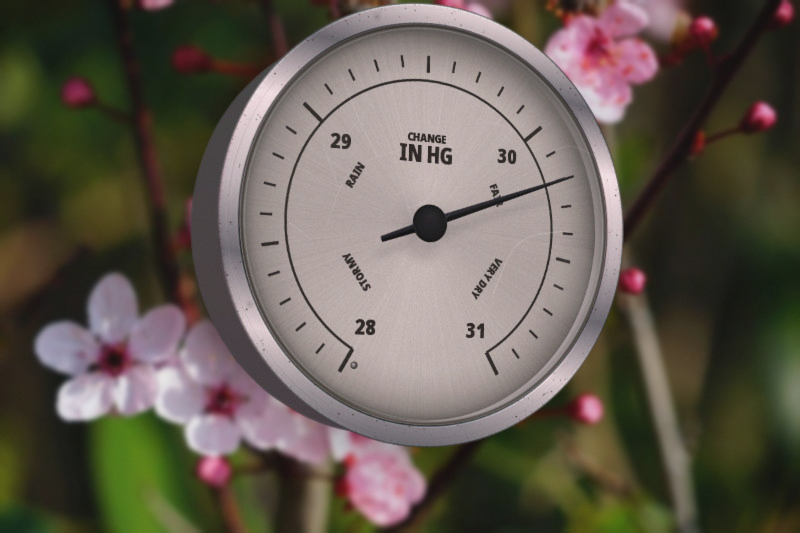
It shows value=30.2 unit=inHg
